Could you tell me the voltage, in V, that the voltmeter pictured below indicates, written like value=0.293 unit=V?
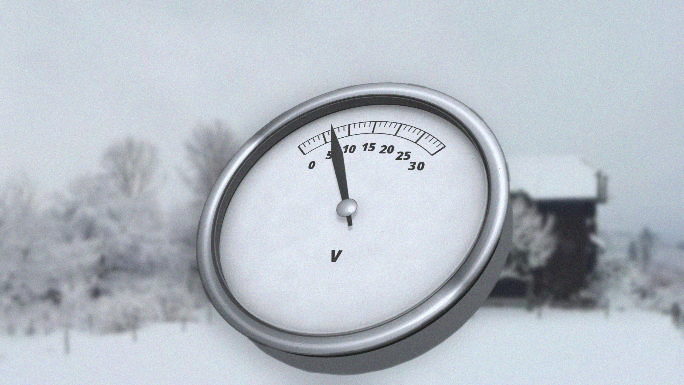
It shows value=7 unit=V
